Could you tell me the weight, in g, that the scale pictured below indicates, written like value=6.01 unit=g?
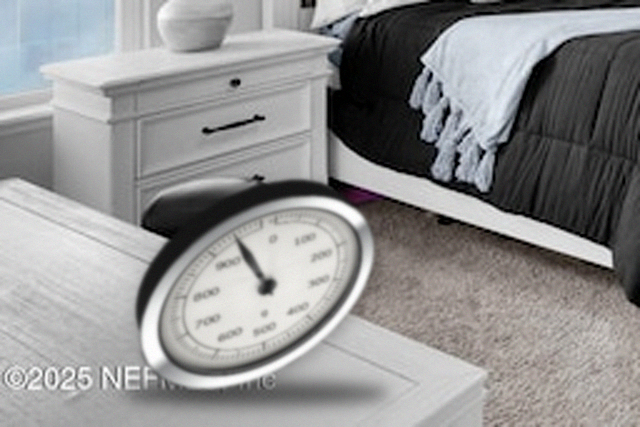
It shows value=950 unit=g
